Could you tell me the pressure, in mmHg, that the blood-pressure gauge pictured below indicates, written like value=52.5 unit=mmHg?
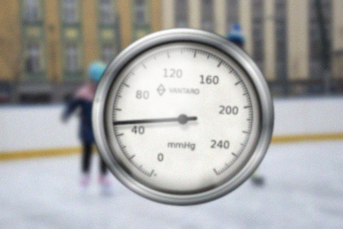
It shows value=50 unit=mmHg
